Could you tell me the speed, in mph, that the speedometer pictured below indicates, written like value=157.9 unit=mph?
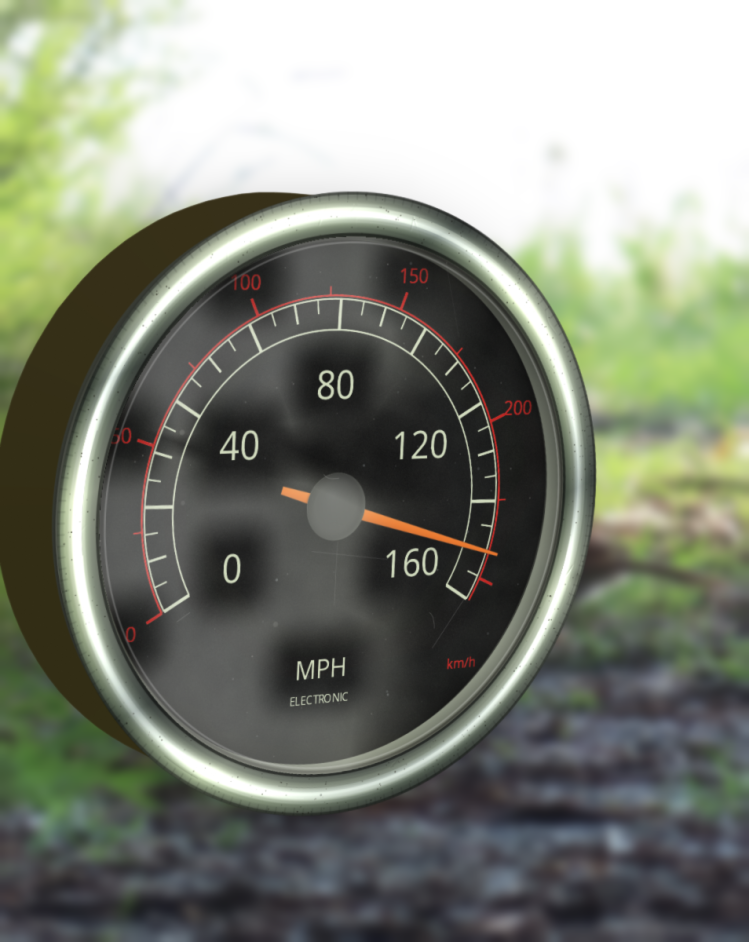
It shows value=150 unit=mph
